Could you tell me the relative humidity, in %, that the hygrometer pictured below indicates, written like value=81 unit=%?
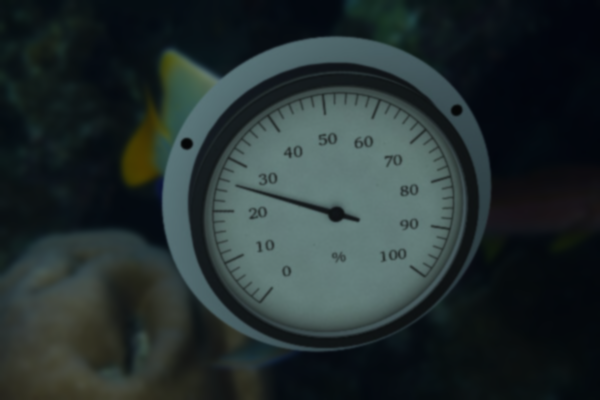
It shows value=26 unit=%
